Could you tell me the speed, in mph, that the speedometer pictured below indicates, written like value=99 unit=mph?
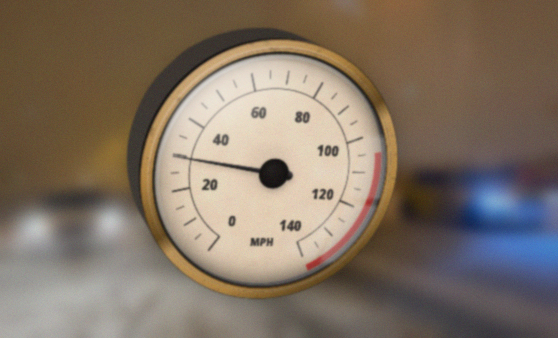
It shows value=30 unit=mph
